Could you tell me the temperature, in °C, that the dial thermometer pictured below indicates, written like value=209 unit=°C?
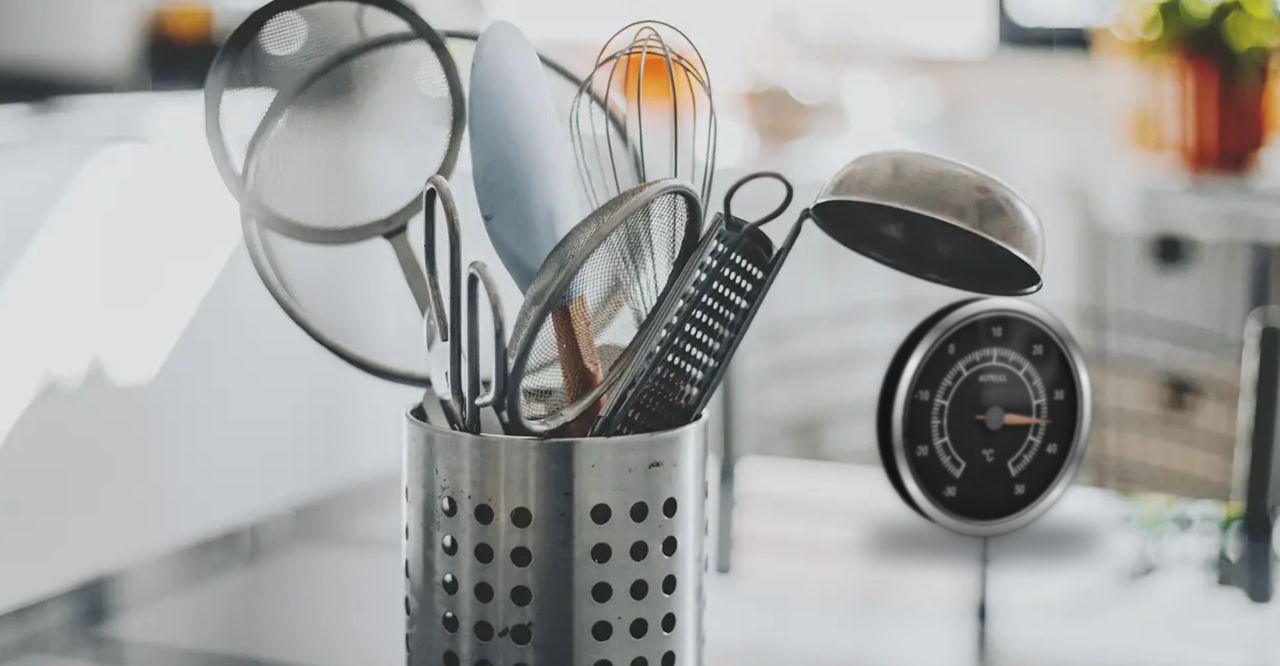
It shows value=35 unit=°C
